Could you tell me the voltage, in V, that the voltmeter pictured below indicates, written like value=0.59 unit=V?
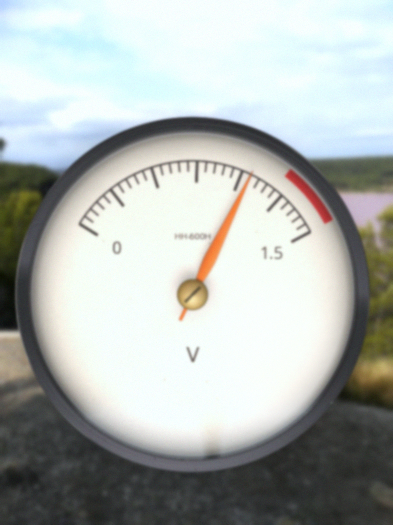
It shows value=1.05 unit=V
